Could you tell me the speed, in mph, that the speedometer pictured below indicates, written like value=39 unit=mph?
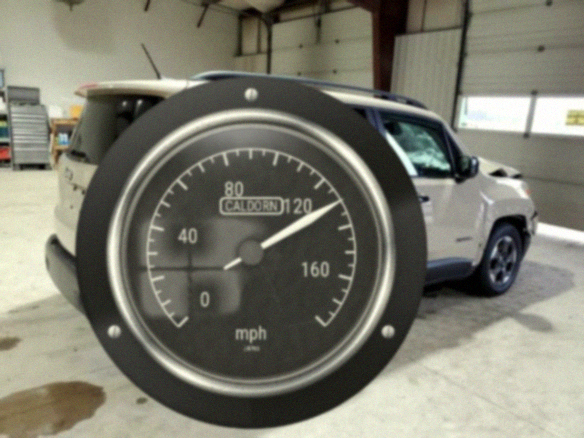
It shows value=130 unit=mph
